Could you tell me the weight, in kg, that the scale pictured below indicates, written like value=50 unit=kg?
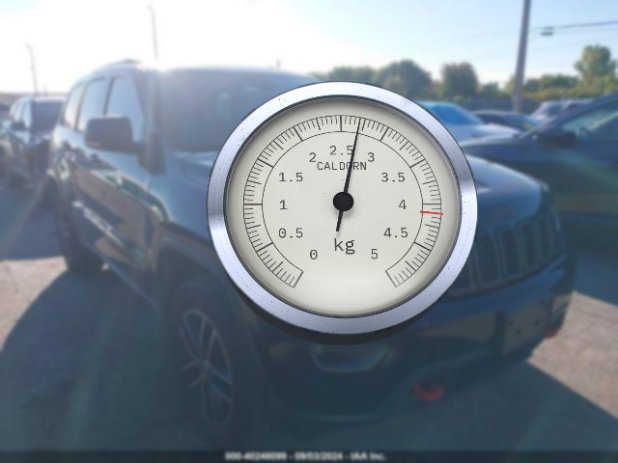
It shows value=2.7 unit=kg
